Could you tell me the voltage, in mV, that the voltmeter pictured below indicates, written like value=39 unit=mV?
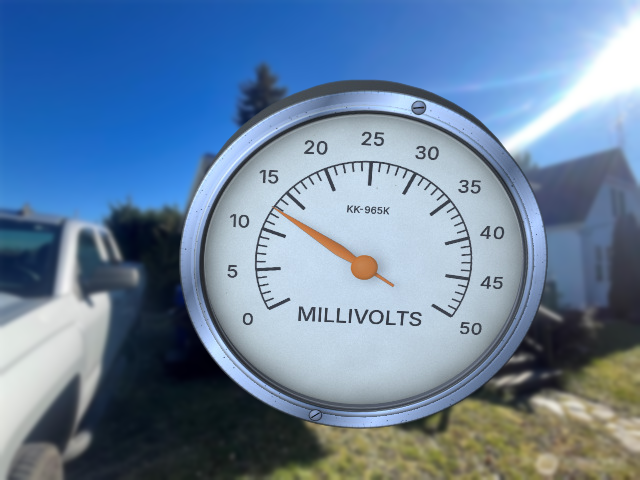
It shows value=13 unit=mV
